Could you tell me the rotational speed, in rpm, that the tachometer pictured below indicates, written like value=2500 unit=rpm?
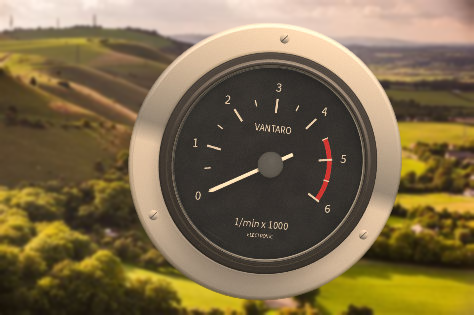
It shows value=0 unit=rpm
